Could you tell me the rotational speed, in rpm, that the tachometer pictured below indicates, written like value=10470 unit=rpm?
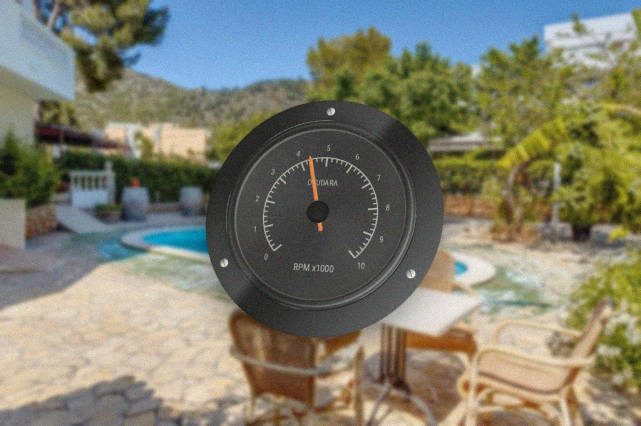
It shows value=4400 unit=rpm
